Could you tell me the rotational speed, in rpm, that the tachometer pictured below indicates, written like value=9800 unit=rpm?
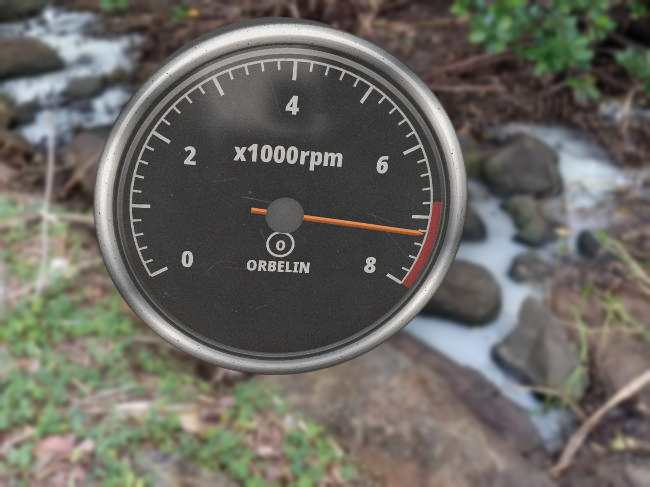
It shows value=7200 unit=rpm
